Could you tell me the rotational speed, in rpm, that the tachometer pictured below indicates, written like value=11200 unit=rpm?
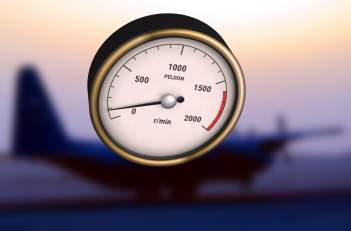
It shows value=100 unit=rpm
